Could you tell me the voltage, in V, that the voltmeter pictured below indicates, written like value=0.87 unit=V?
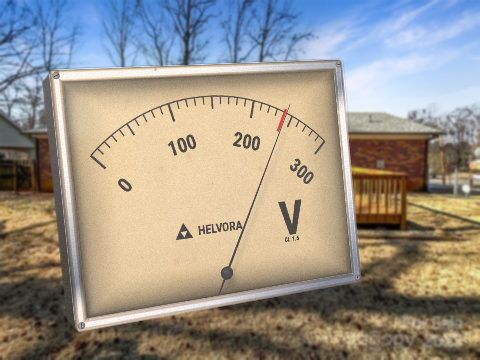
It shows value=240 unit=V
